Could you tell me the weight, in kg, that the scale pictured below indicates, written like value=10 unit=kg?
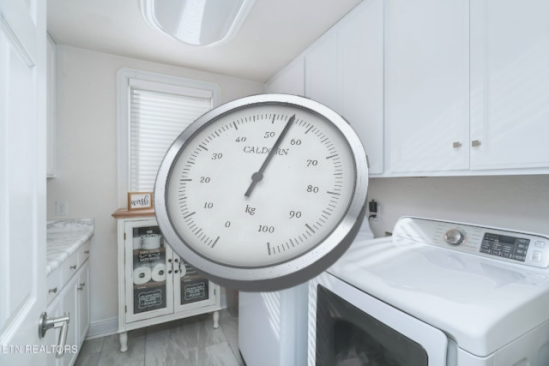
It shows value=55 unit=kg
